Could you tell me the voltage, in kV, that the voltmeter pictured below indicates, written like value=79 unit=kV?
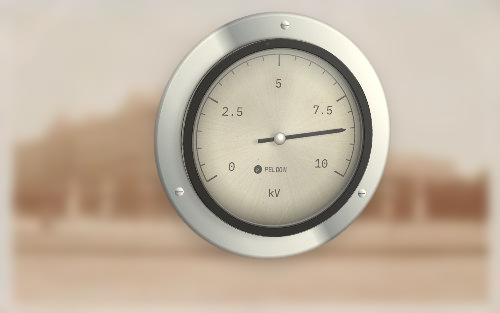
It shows value=8.5 unit=kV
